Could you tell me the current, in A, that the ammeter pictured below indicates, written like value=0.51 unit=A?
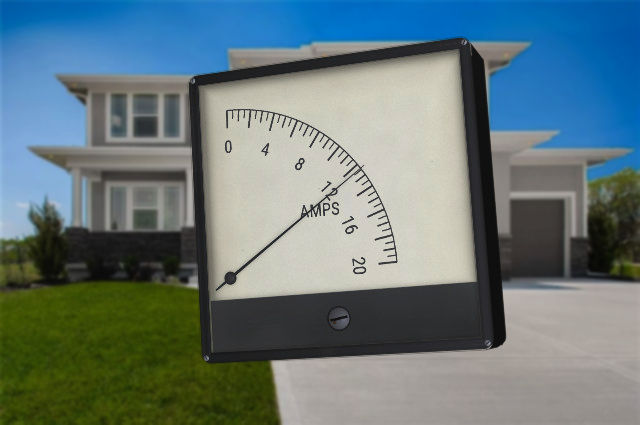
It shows value=12.5 unit=A
